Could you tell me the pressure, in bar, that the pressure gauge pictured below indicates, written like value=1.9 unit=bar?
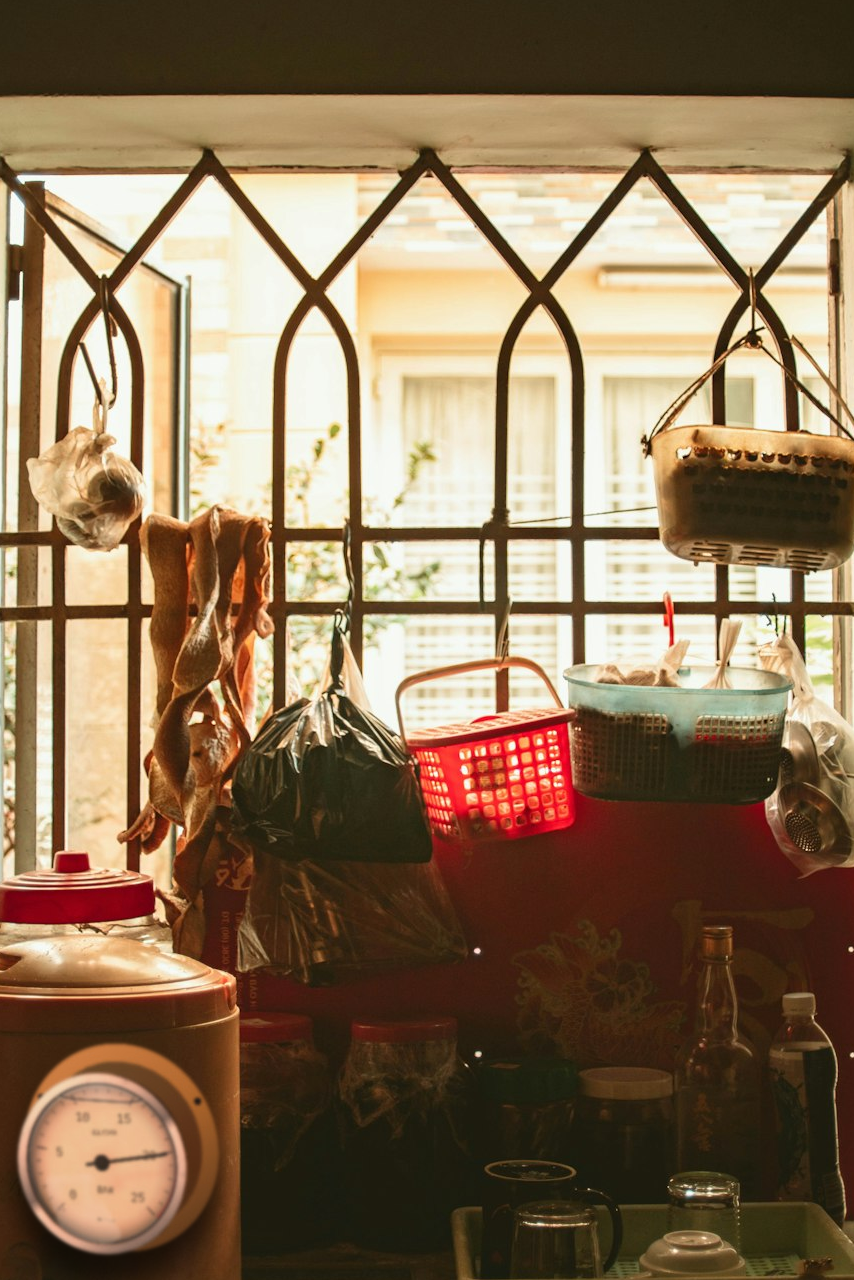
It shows value=20 unit=bar
